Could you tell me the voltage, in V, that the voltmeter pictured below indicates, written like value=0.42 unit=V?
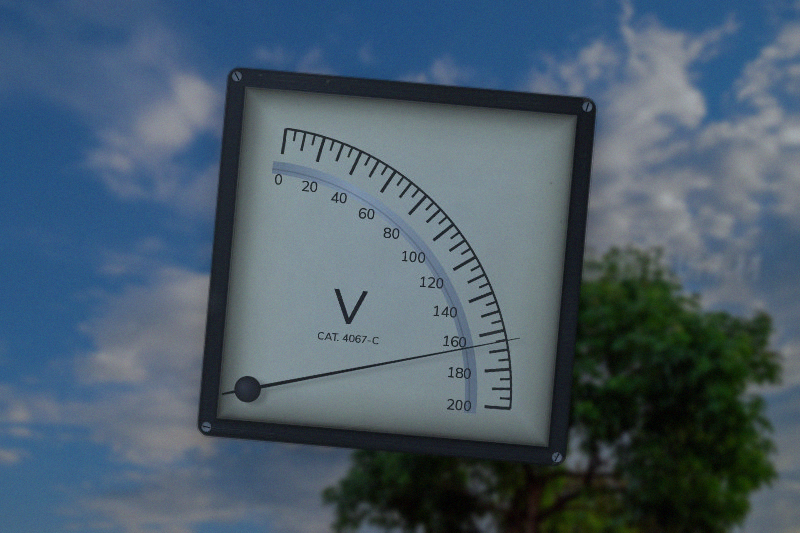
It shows value=165 unit=V
